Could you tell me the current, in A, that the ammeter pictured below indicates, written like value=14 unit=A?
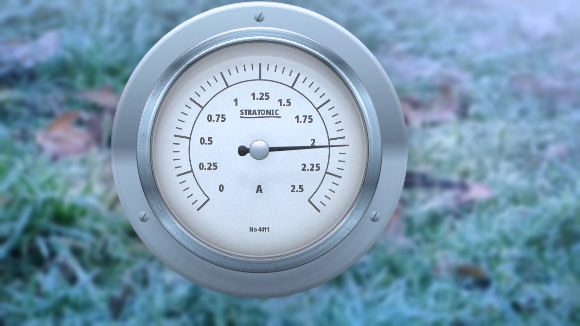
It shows value=2.05 unit=A
